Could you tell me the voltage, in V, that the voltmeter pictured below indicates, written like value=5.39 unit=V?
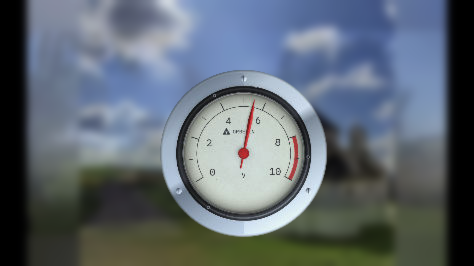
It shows value=5.5 unit=V
